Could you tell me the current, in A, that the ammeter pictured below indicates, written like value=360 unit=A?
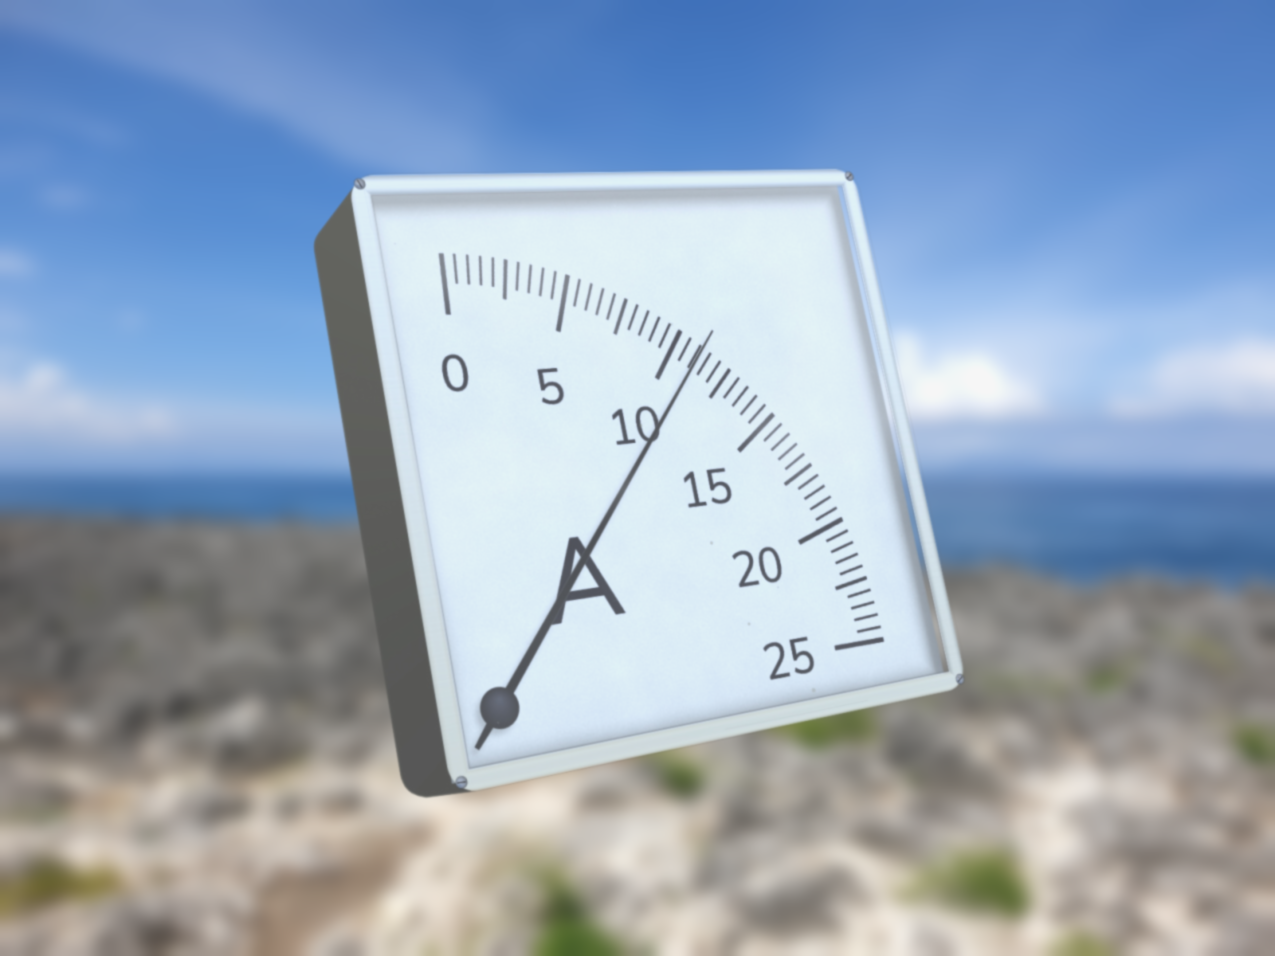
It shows value=11 unit=A
